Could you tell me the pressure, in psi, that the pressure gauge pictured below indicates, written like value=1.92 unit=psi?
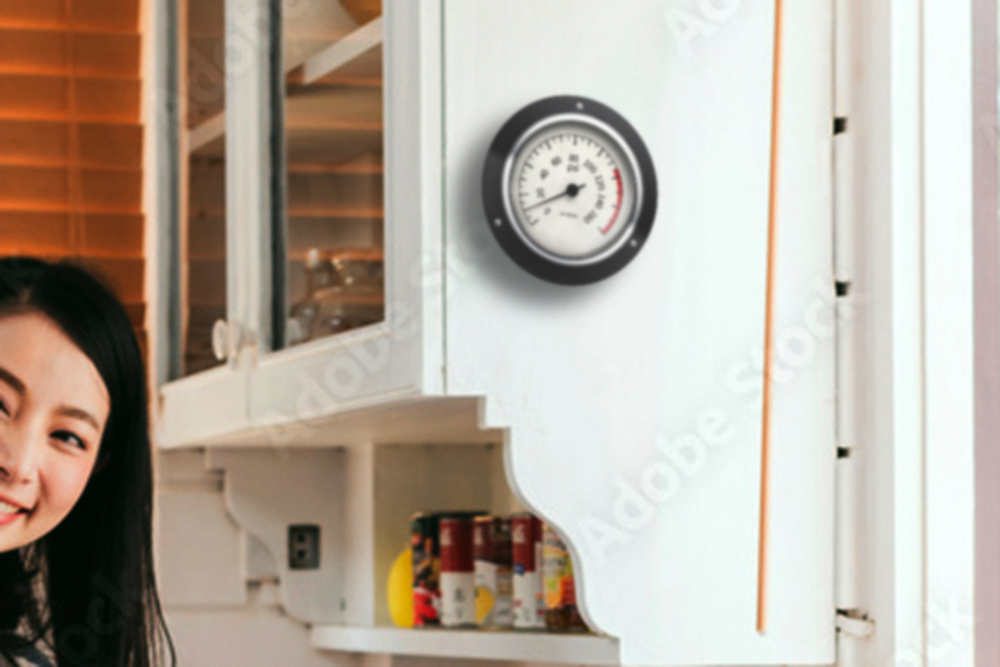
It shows value=10 unit=psi
